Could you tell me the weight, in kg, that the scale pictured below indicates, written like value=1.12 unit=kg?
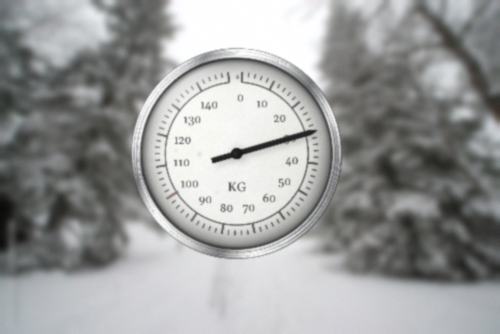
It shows value=30 unit=kg
